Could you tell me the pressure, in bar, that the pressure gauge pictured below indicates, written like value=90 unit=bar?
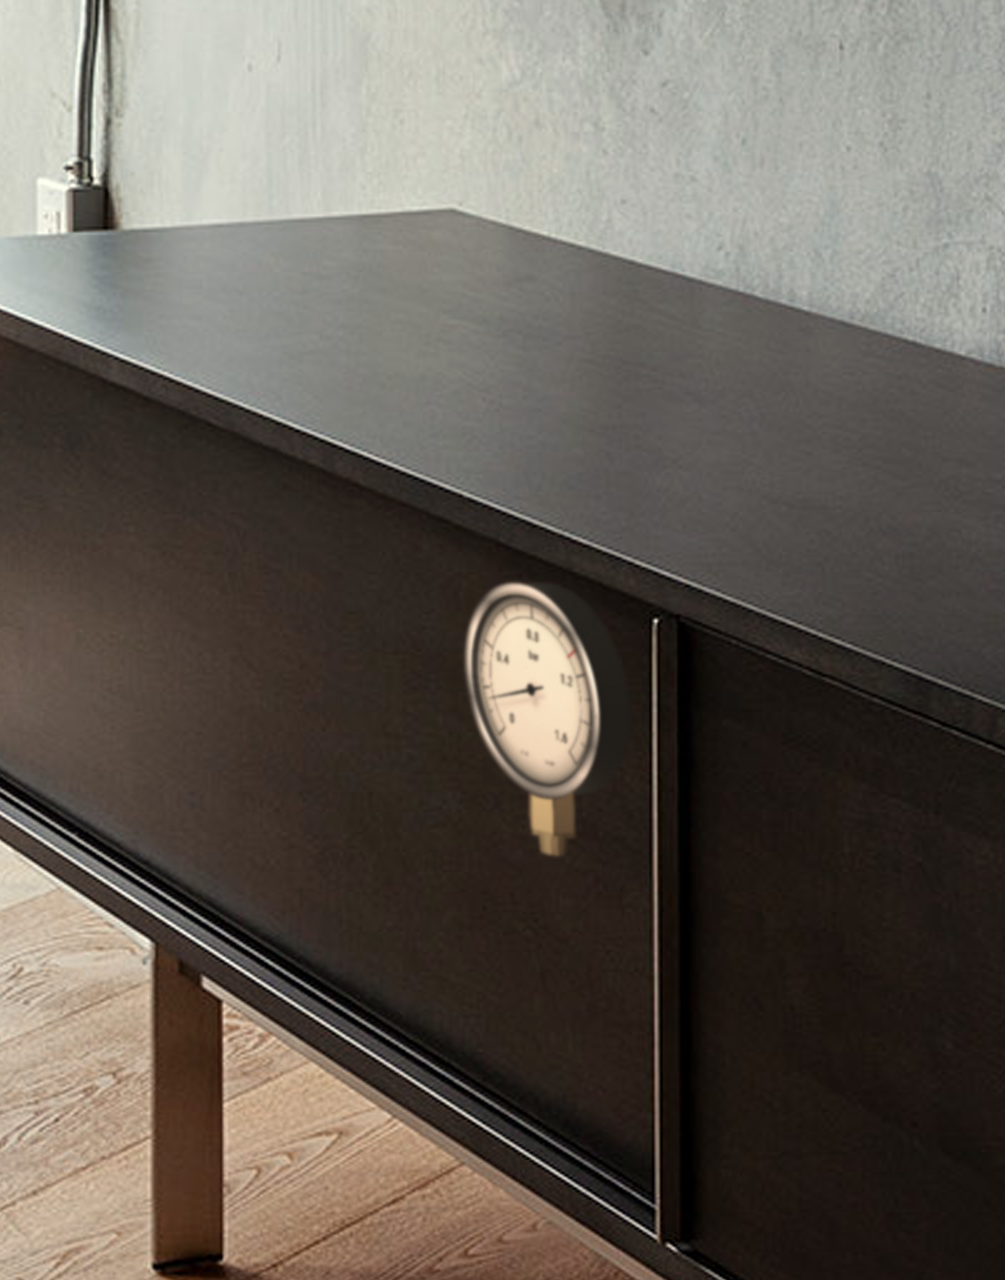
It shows value=0.15 unit=bar
